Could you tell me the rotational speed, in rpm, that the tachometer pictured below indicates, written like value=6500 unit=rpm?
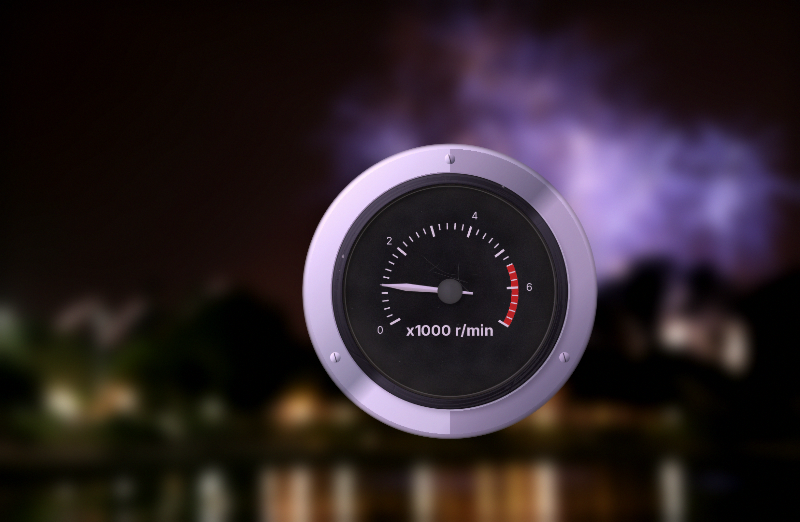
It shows value=1000 unit=rpm
